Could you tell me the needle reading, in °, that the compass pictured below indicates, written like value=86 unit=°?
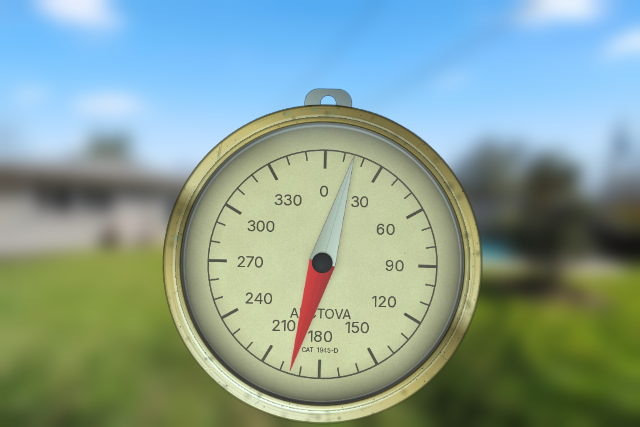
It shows value=195 unit=°
